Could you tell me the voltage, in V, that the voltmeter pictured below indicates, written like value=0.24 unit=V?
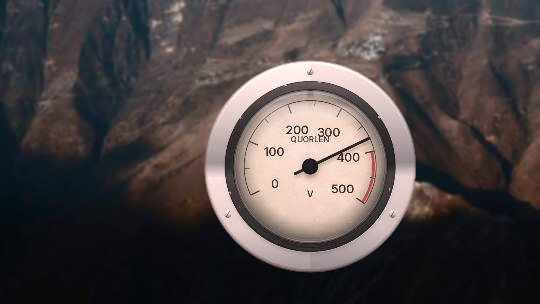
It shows value=375 unit=V
